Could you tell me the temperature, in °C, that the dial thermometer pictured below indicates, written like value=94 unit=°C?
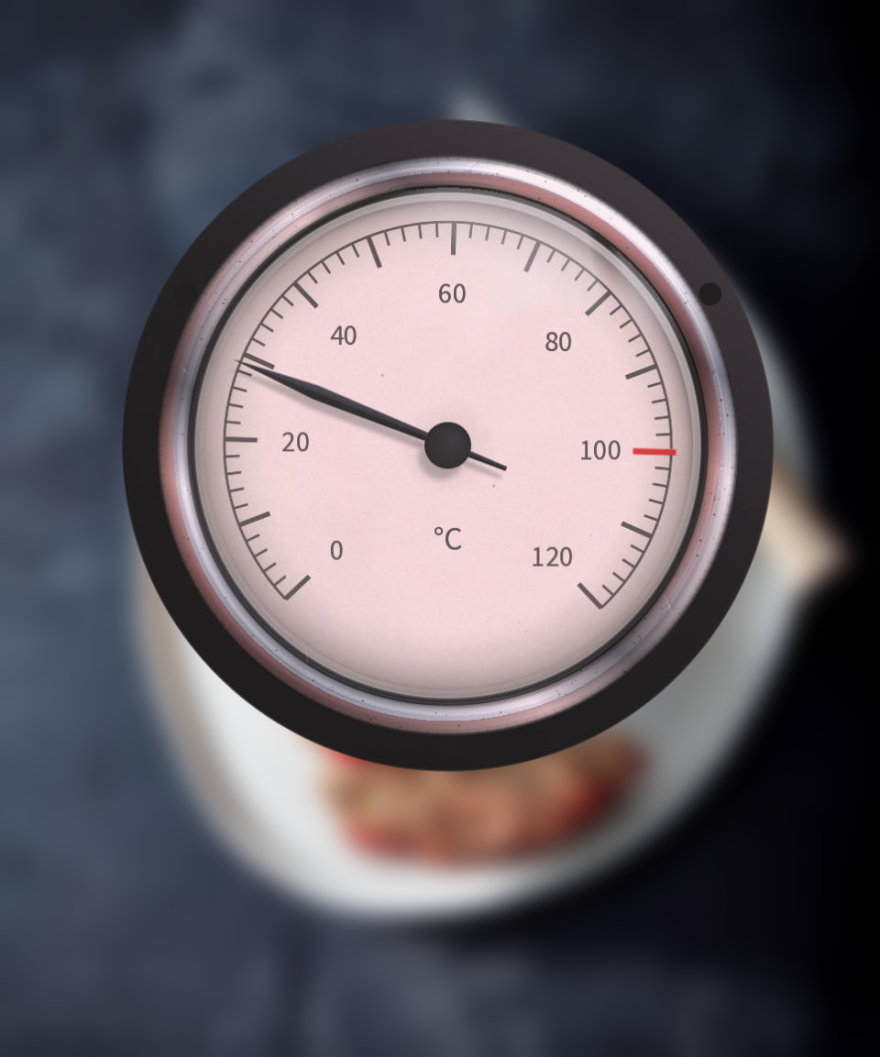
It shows value=29 unit=°C
